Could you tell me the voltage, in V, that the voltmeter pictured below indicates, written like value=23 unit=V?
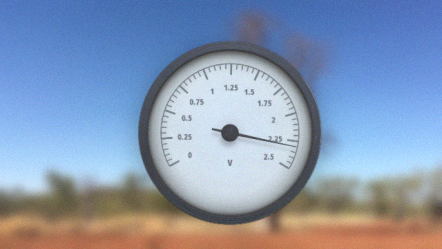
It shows value=2.3 unit=V
